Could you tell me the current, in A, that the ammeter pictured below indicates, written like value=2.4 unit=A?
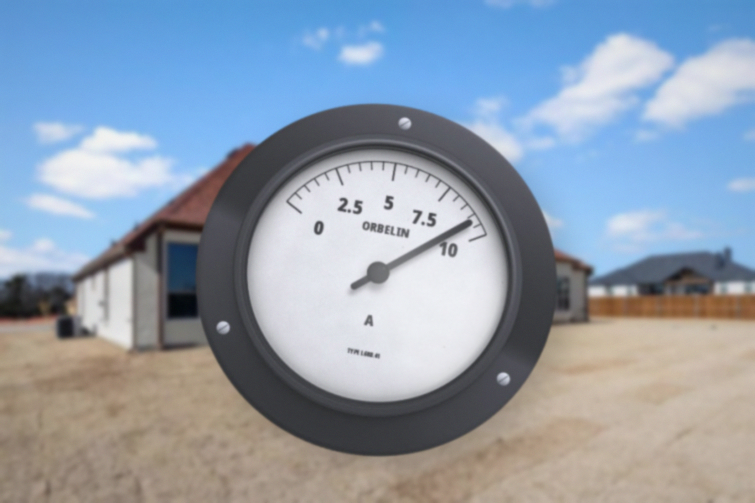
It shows value=9.25 unit=A
